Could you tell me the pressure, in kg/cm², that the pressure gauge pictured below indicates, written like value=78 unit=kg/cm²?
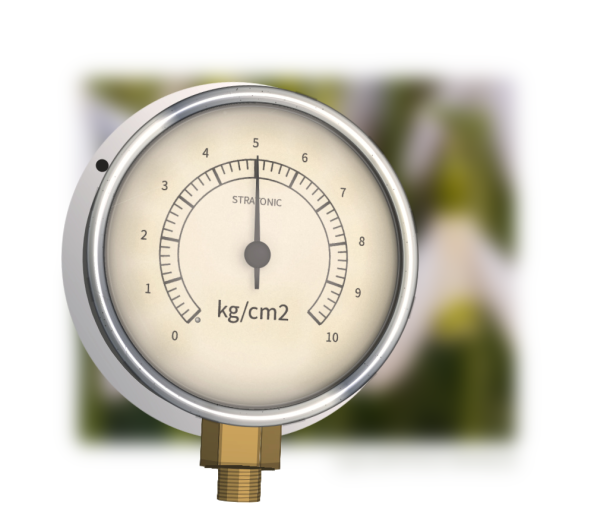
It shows value=5 unit=kg/cm²
